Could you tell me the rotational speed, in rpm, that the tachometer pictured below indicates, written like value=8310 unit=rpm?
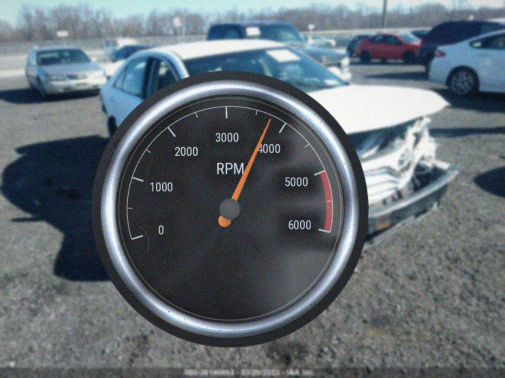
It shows value=3750 unit=rpm
